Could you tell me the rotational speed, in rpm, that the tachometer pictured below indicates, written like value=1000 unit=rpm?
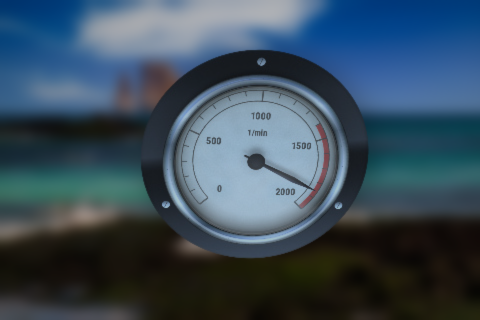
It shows value=1850 unit=rpm
